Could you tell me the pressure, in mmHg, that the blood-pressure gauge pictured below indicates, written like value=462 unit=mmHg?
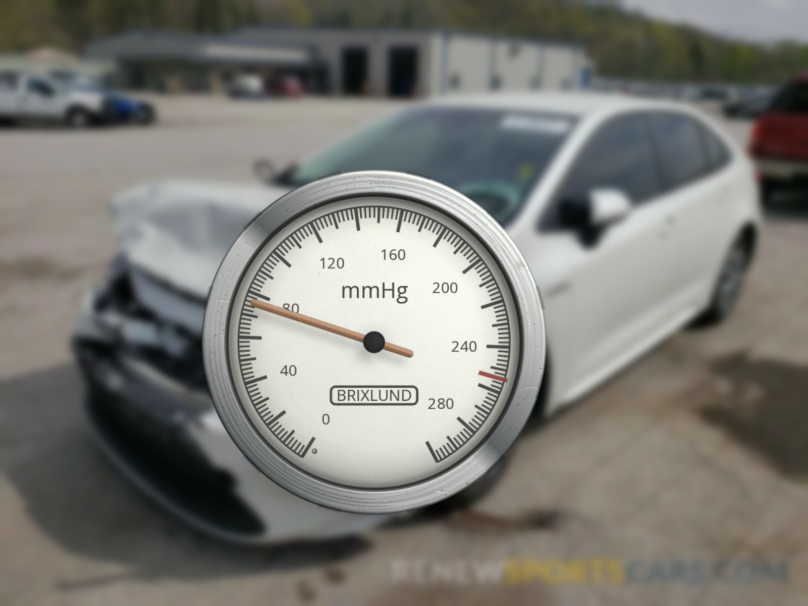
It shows value=76 unit=mmHg
